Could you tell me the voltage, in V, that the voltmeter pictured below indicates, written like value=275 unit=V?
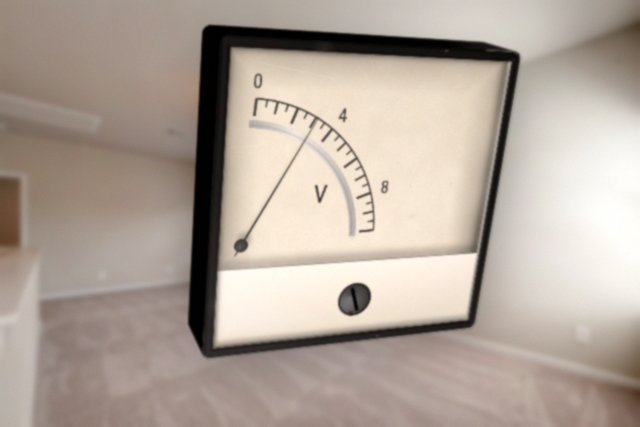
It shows value=3 unit=V
